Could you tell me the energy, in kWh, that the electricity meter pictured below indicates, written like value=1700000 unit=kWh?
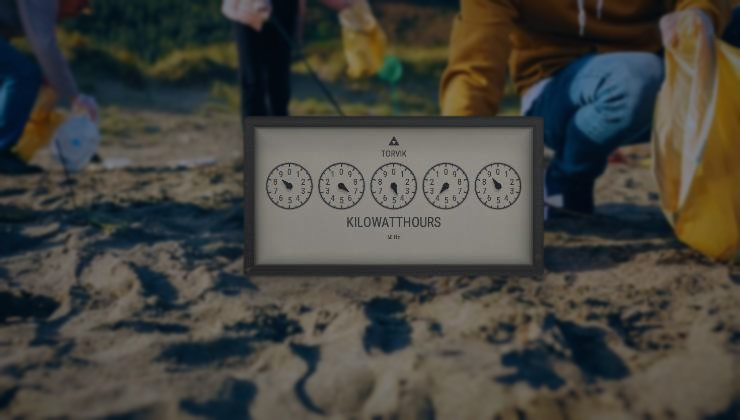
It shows value=86439 unit=kWh
